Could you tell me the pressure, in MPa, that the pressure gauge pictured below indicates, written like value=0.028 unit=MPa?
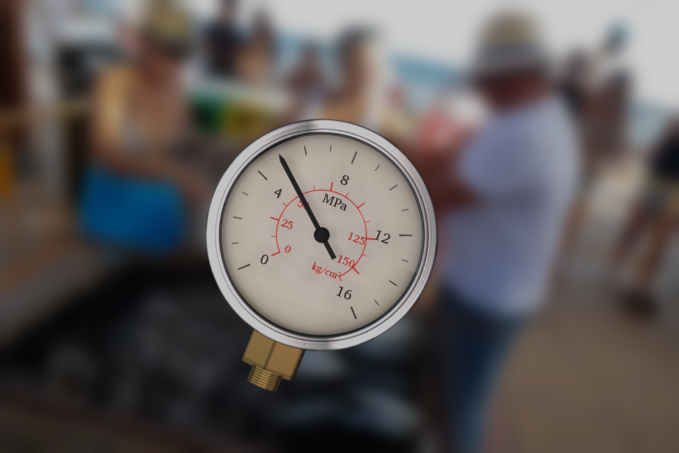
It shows value=5 unit=MPa
